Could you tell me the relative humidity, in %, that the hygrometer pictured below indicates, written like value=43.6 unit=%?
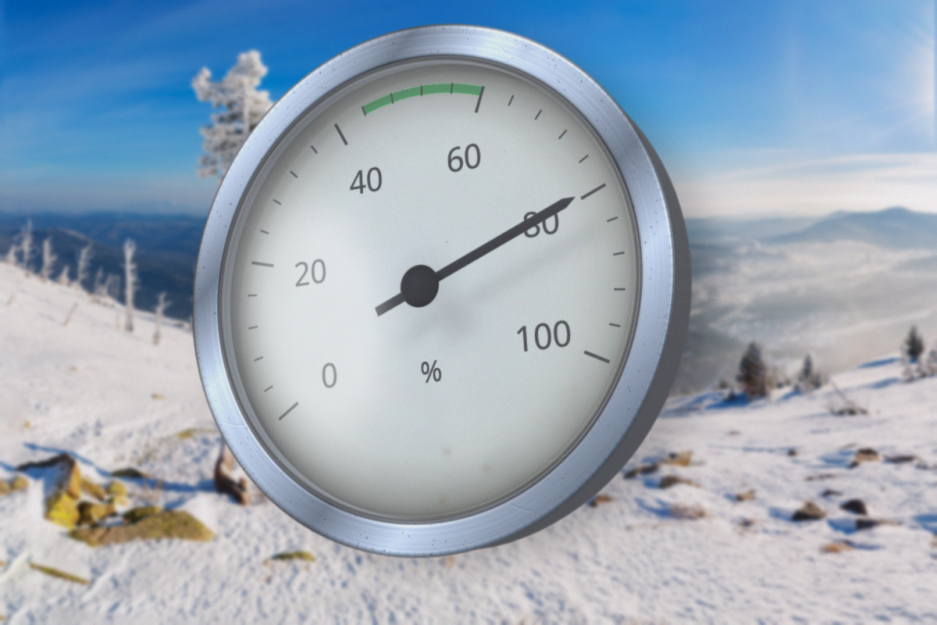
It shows value=80 unit=%
